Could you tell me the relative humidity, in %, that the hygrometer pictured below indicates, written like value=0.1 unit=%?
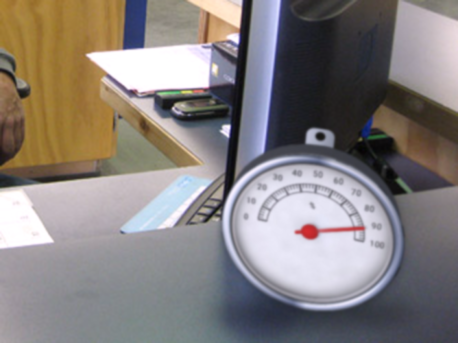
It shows value=90 unit=%
